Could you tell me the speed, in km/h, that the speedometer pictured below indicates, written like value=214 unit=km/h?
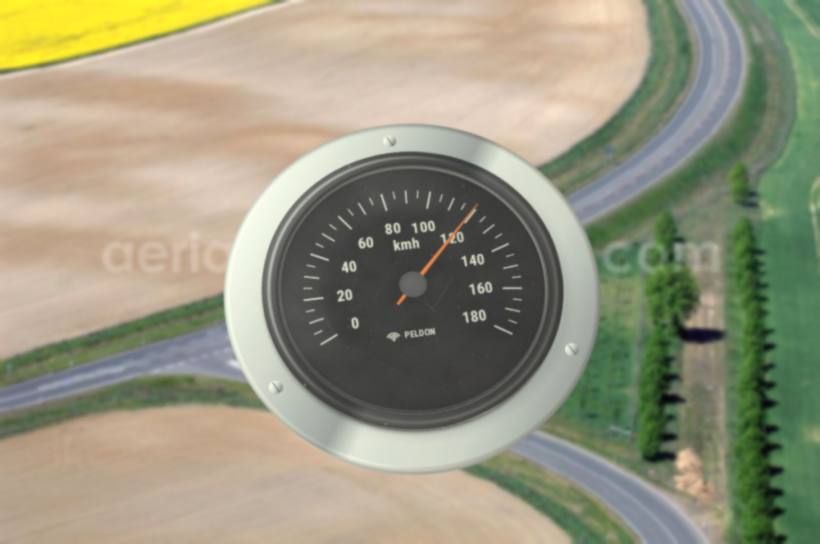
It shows value=120 unit=km/h
